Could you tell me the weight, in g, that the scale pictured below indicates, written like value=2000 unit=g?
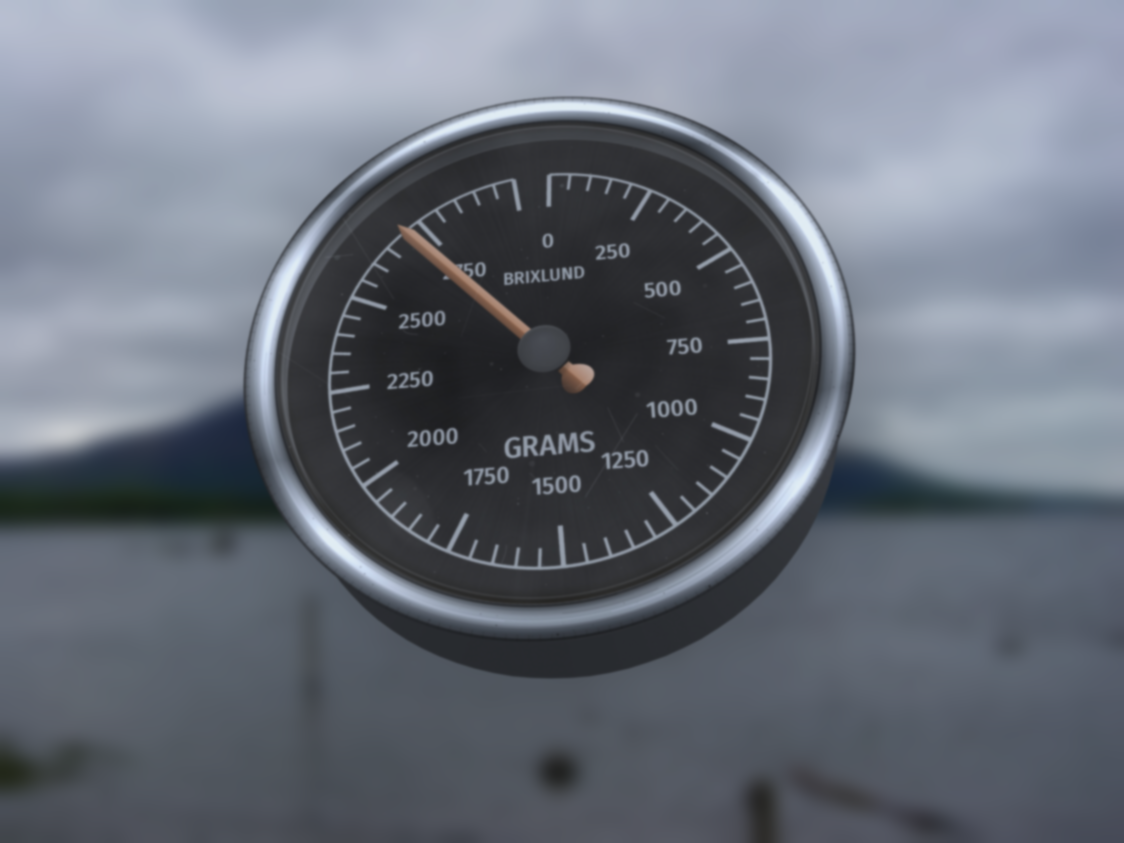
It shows value=2700 unit=g
